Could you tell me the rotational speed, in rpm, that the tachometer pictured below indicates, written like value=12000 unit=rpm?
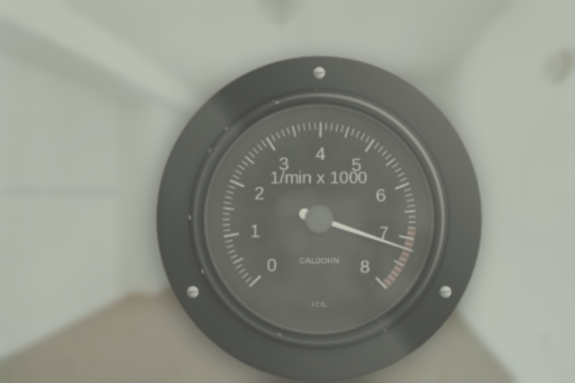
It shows value=7200 unit=rpm
